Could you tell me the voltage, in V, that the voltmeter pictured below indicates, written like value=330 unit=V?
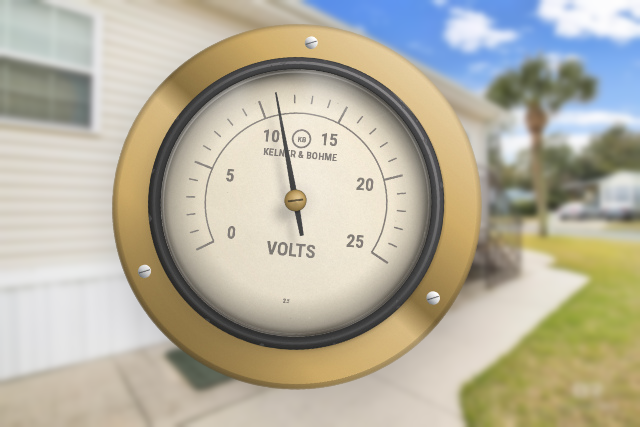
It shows value=11 unit=V
